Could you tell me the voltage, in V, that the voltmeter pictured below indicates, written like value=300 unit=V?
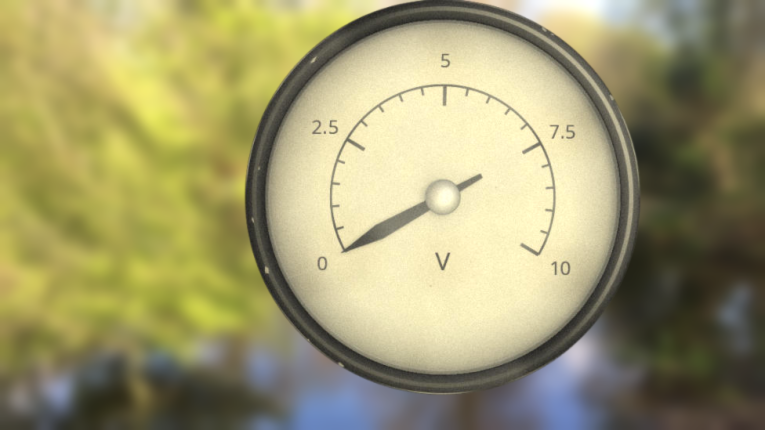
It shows value=0 unit=V
